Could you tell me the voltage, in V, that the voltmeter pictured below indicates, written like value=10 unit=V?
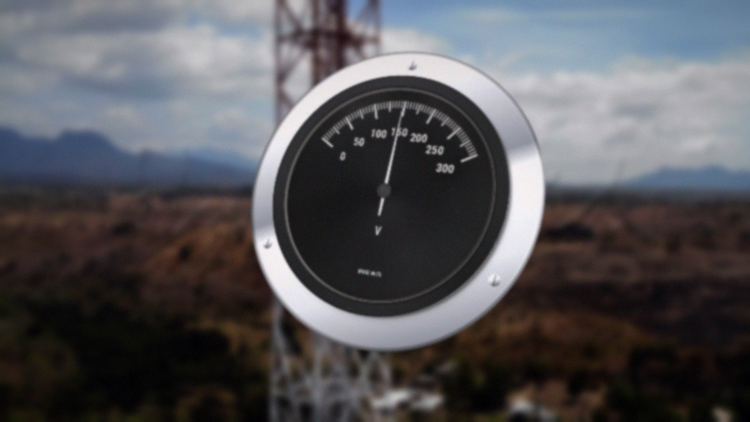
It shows value=150 unit=V
